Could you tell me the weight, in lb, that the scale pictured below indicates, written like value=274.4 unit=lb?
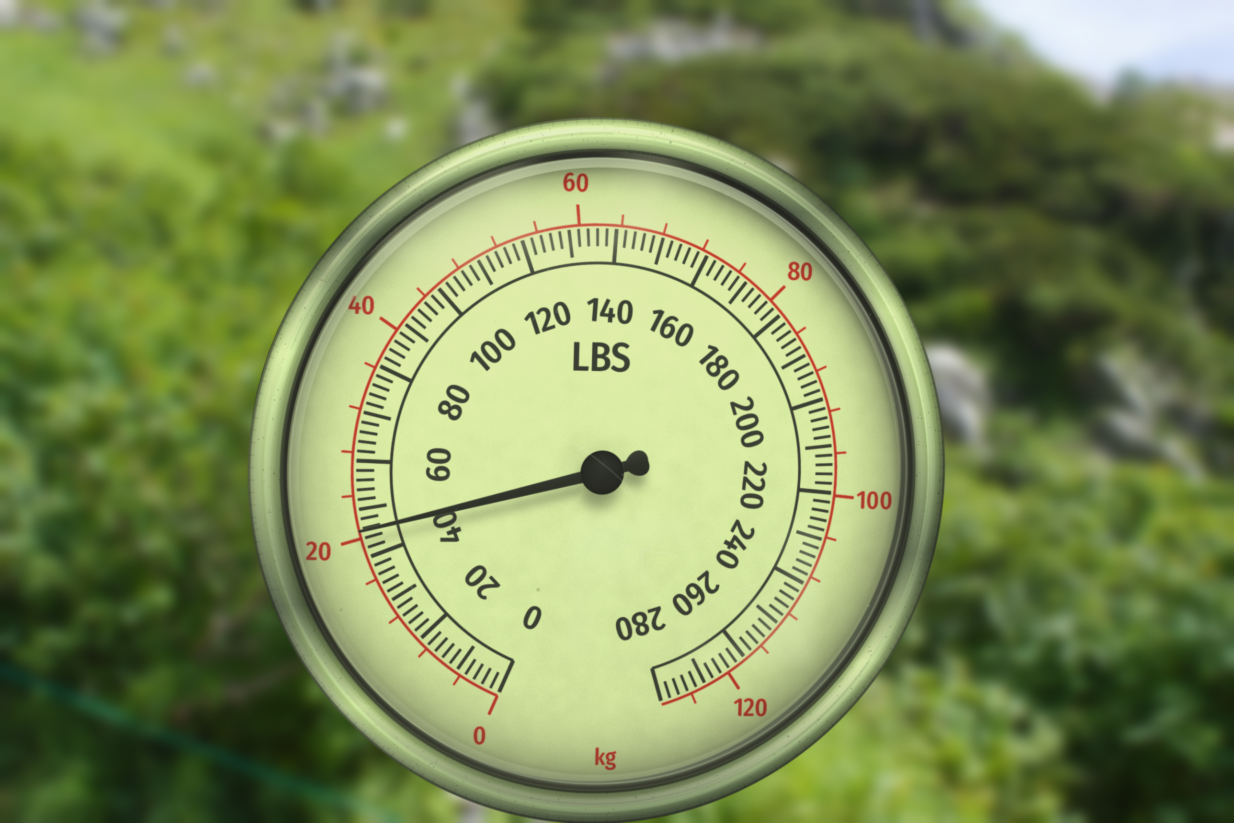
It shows value=46 unit=lb
